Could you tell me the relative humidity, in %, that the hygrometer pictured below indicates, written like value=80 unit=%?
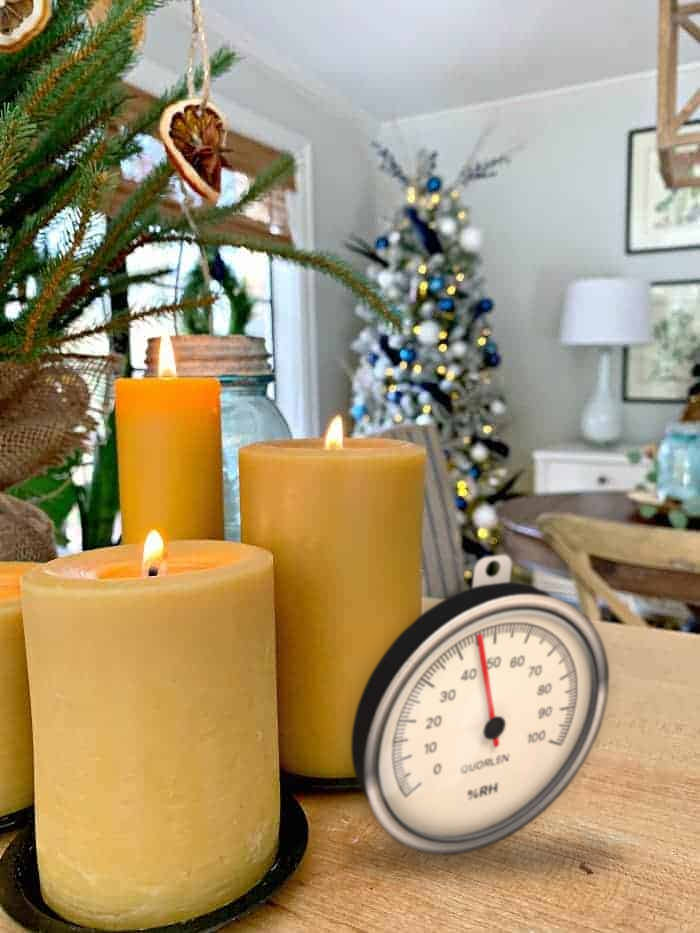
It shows value=45 unit=%
